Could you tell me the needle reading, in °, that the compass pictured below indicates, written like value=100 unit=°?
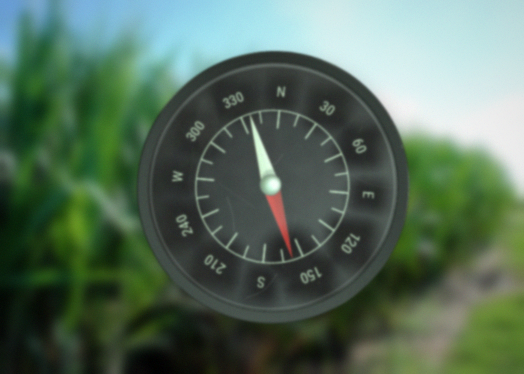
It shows value=157.5 unit=°
